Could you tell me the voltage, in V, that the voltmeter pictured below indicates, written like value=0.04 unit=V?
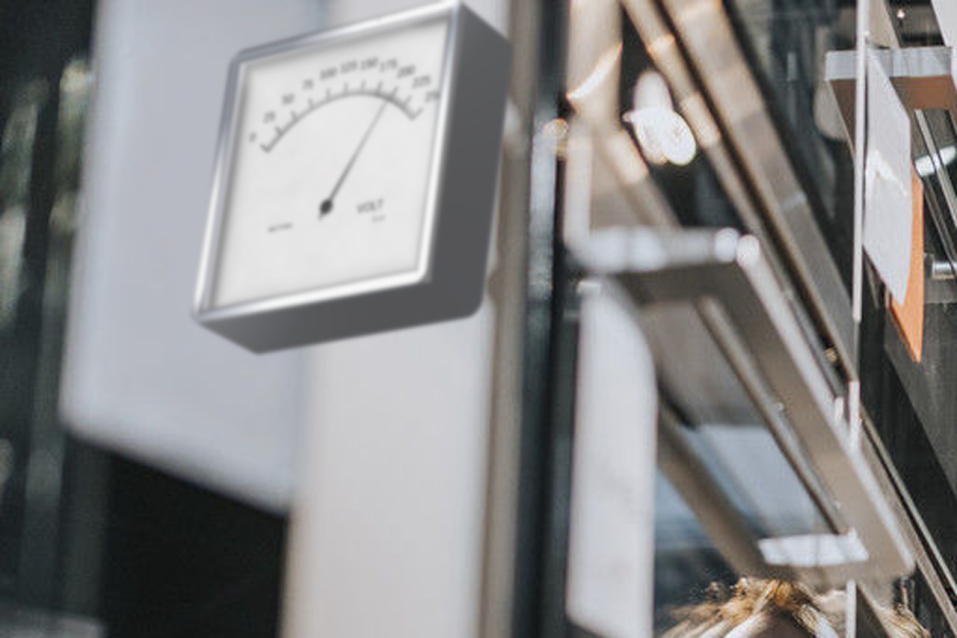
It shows value=200 unit=V
